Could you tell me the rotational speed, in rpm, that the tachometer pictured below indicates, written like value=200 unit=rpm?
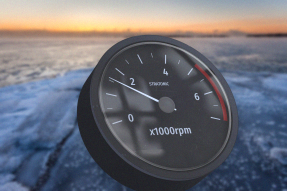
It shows value=1500 unit=rpm
